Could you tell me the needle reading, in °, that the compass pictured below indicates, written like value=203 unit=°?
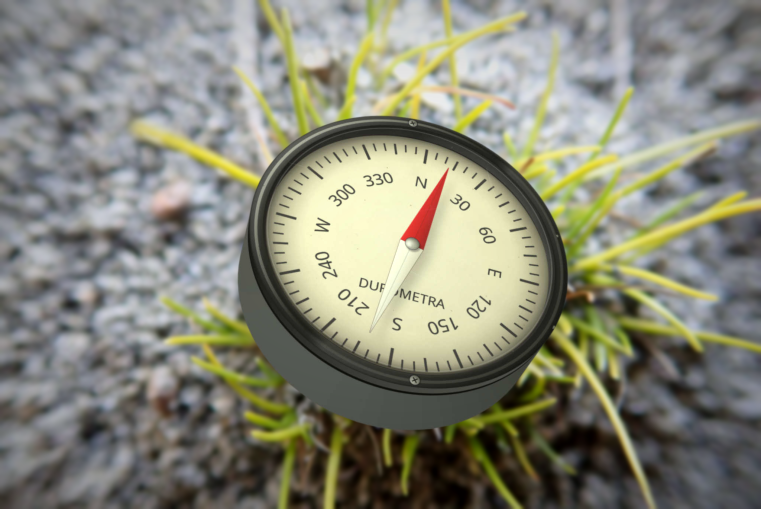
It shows value=12.5 unit=°
